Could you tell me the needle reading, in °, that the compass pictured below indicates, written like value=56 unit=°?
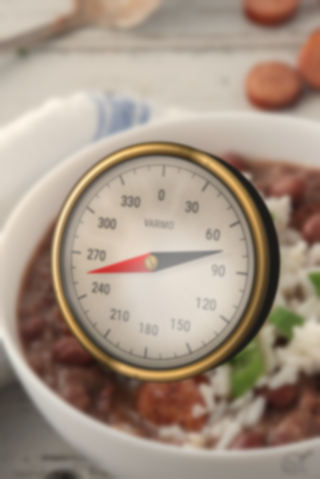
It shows value=255 unit=°
